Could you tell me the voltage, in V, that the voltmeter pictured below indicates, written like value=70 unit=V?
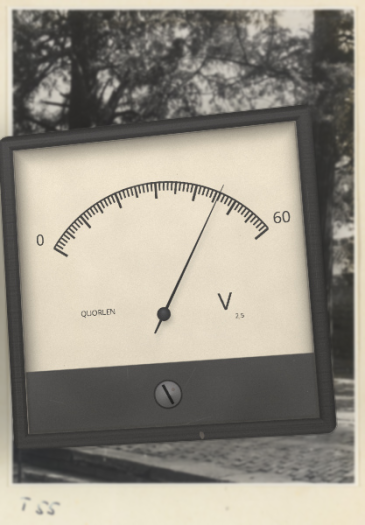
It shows value=46 unit=V
